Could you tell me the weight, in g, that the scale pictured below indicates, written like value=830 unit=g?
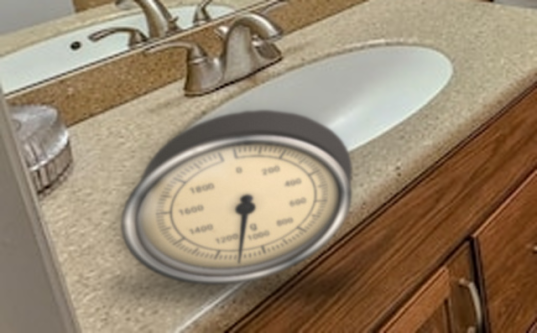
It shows value=1100 unit=g
